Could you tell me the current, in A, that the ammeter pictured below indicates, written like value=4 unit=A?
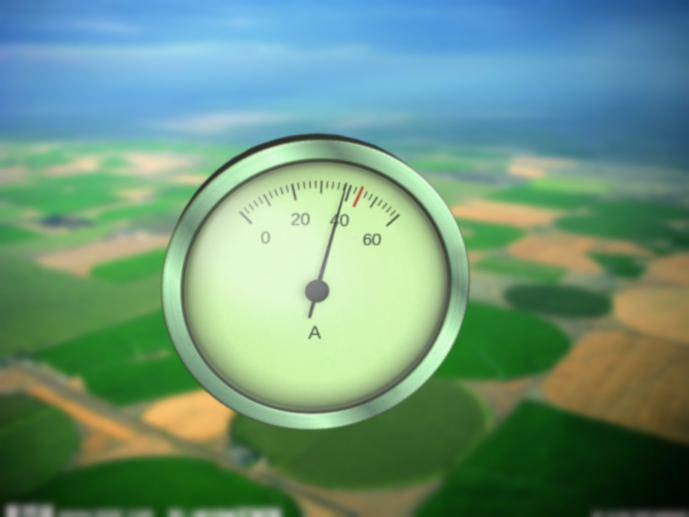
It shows value=38 unit=A
